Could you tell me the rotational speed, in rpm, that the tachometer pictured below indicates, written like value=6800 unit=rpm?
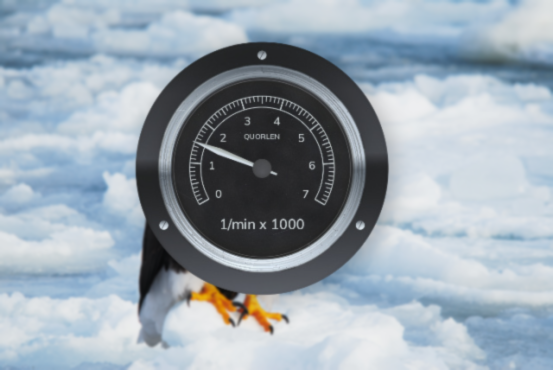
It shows value=1500 unit=rpm
